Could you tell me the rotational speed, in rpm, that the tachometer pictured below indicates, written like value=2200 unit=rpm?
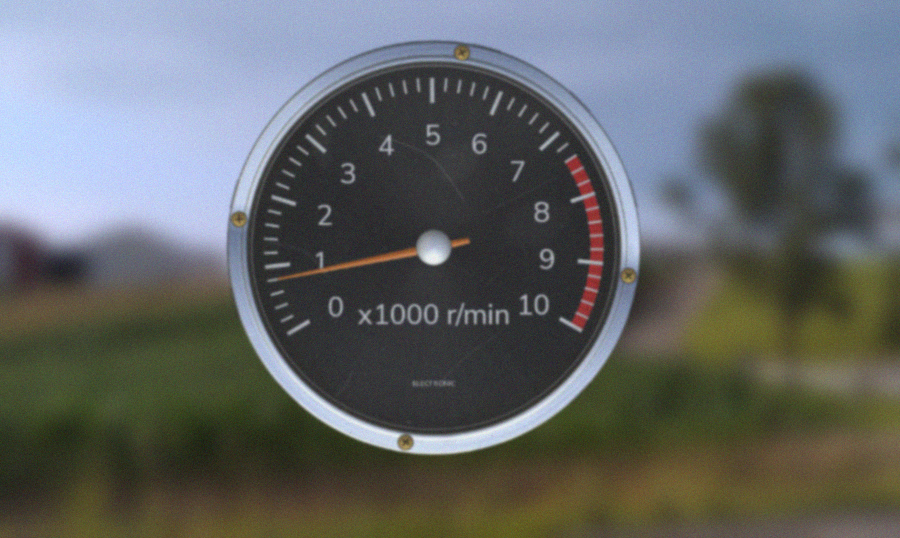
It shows value=800 unit=rpm
